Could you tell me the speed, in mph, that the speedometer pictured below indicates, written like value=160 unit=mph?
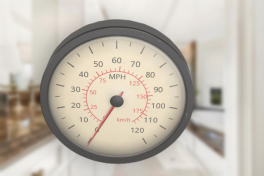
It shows value=0 unit=mph
